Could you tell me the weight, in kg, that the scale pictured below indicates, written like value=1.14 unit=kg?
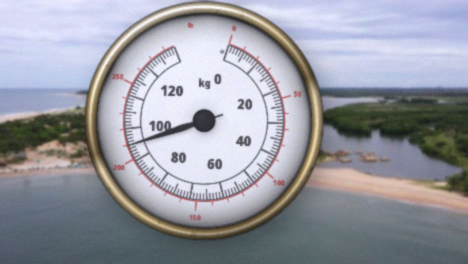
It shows value=95 unit=kg
